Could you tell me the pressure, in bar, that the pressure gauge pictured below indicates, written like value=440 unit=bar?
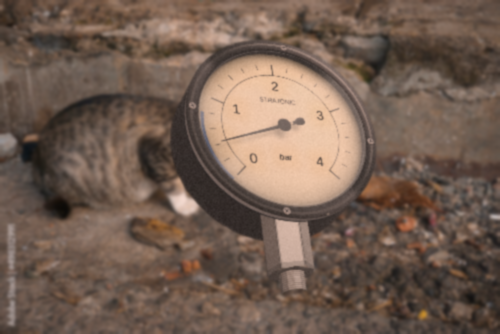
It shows value=0.4 unit=bar
